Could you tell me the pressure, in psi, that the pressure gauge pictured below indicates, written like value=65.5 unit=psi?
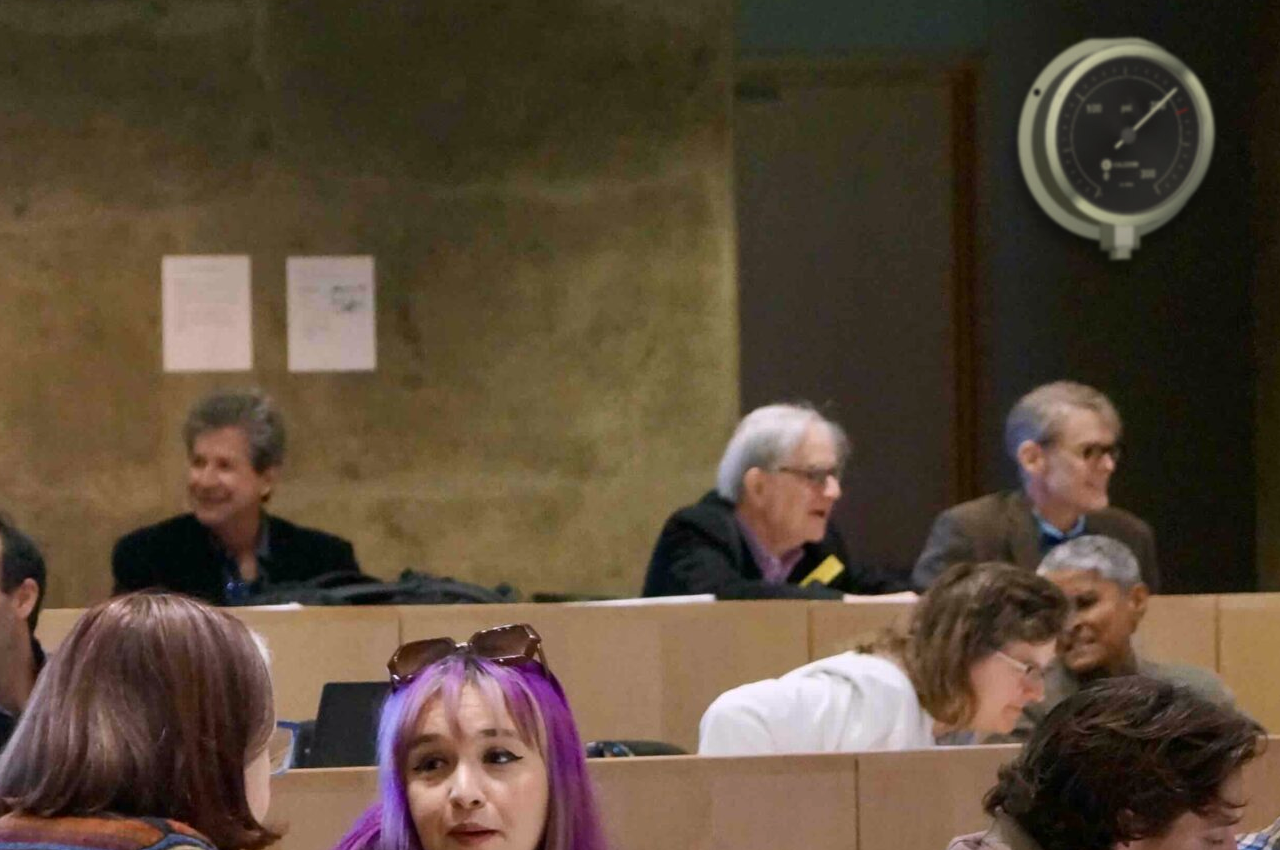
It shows value=200 unit=psi
